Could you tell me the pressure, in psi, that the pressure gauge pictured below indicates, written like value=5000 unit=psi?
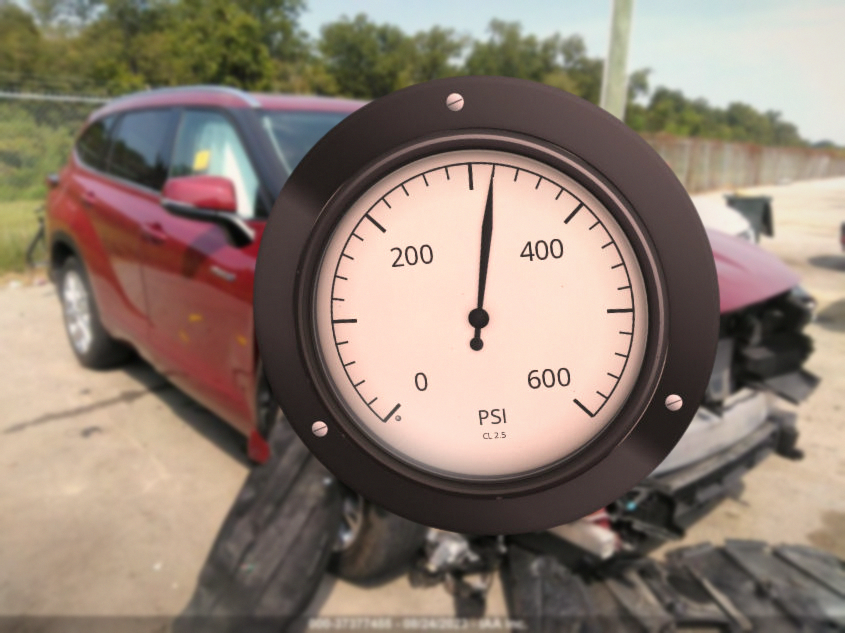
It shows value=320 unit=psi
